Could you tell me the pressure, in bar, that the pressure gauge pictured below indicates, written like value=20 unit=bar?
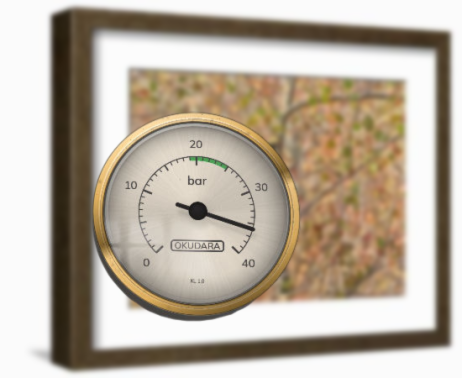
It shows value=36 unit=bar
